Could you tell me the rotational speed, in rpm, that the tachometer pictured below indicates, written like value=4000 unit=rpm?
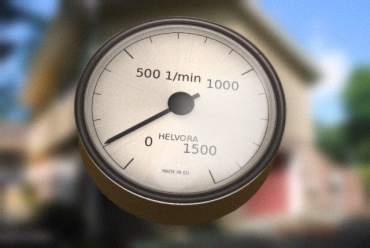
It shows value=100 unit=rpm
